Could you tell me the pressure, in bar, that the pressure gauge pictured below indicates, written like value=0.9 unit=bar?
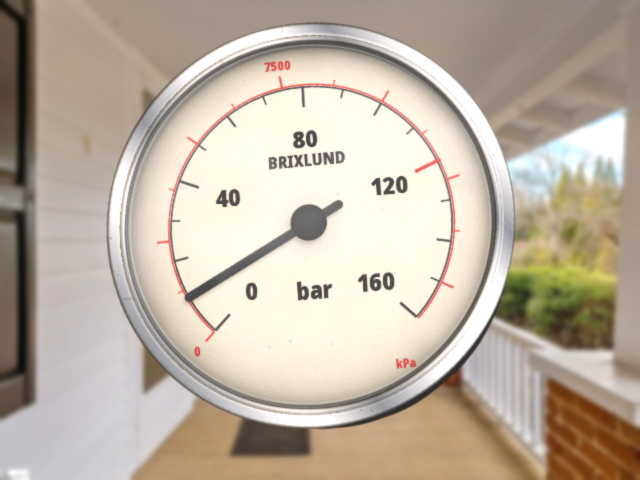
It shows value=10 unit=bar
